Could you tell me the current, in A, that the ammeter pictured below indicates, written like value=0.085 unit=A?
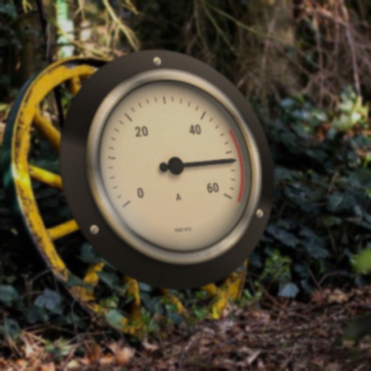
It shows value=52 unit=A
